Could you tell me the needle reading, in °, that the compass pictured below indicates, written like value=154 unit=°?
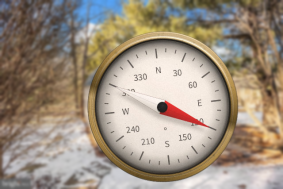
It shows value=120 unit=°
